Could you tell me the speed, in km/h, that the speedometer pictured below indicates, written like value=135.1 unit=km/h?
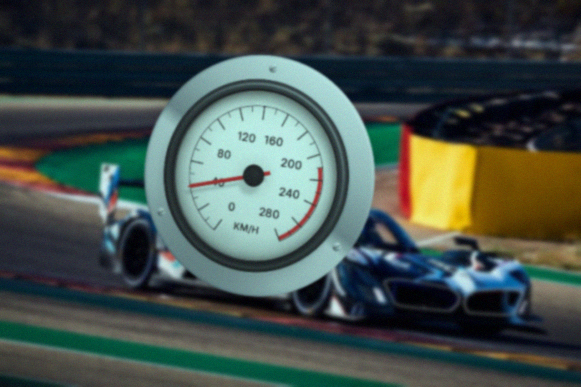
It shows value=40 unit=km/h
